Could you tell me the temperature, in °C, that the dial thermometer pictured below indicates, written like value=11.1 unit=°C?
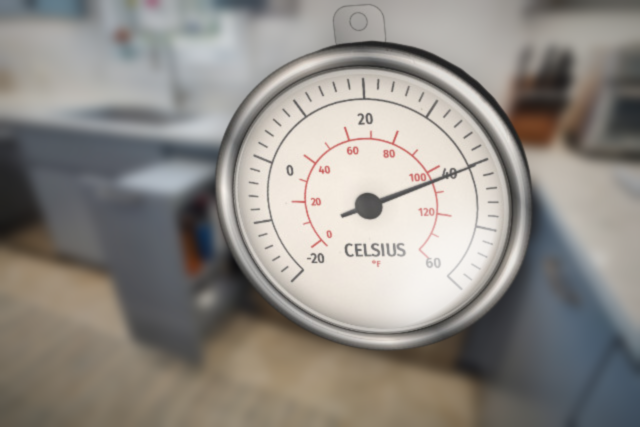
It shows value=40 unit=°C
